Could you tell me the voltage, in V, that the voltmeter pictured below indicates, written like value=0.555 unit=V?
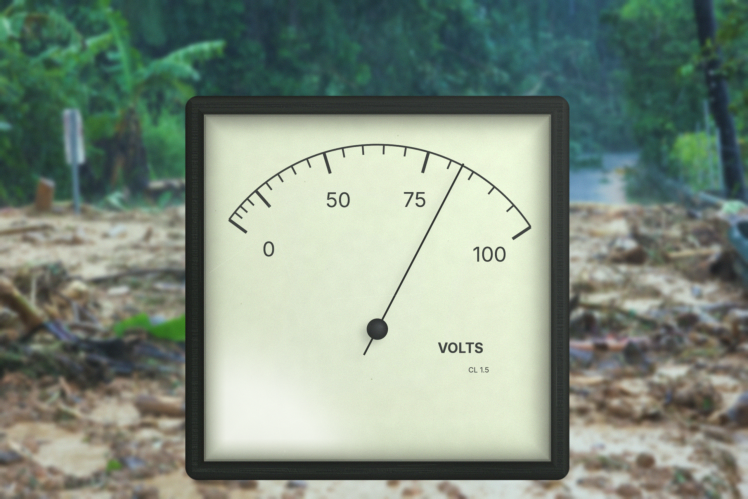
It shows value=82.5 unit=V
